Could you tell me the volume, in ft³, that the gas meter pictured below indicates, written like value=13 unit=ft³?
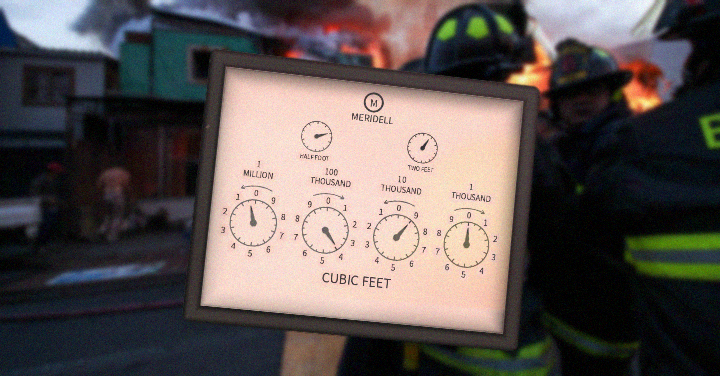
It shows value=39000 unit=ft³
